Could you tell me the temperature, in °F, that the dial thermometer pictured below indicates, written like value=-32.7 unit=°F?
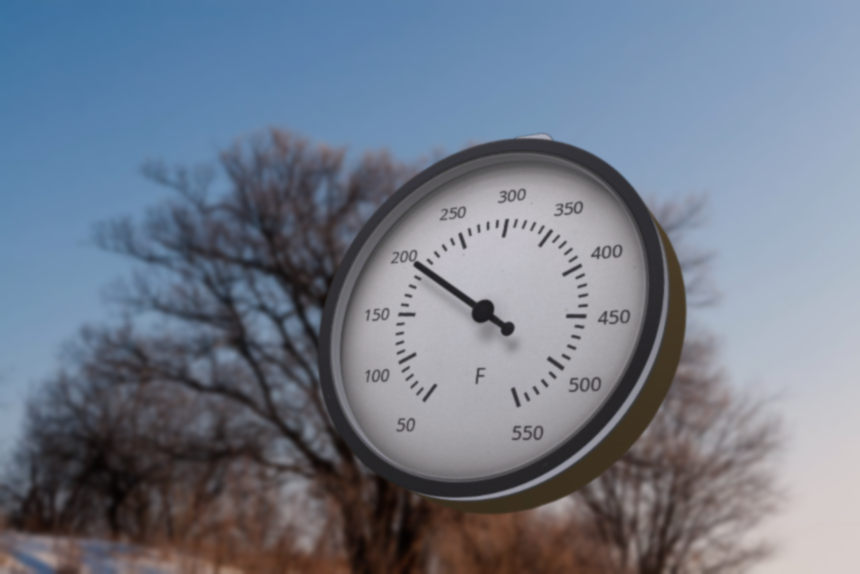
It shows value=200 unit=°F
